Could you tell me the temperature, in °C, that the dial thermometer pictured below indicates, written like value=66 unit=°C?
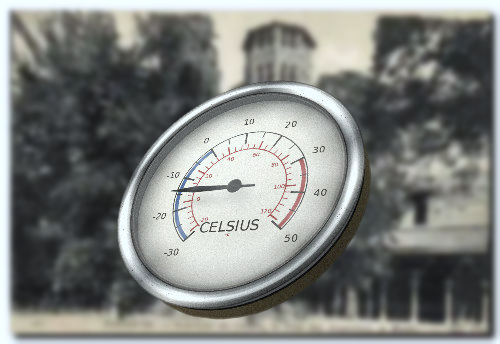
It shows value=-15 unit=°C
